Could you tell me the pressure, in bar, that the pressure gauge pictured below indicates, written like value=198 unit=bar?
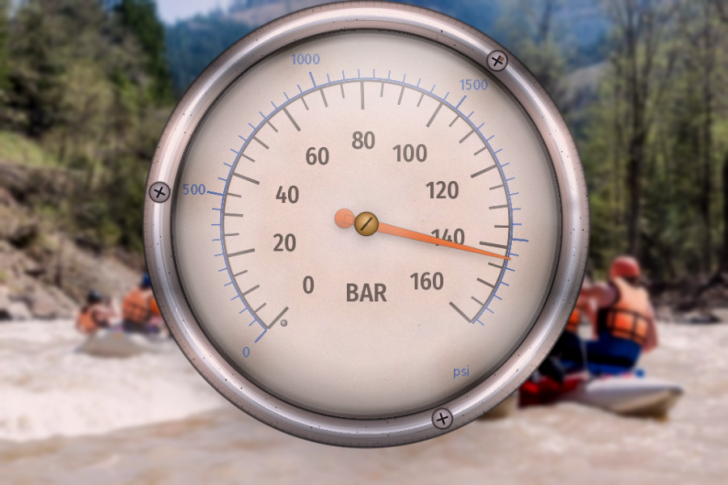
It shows value=142.5 unit=bar
